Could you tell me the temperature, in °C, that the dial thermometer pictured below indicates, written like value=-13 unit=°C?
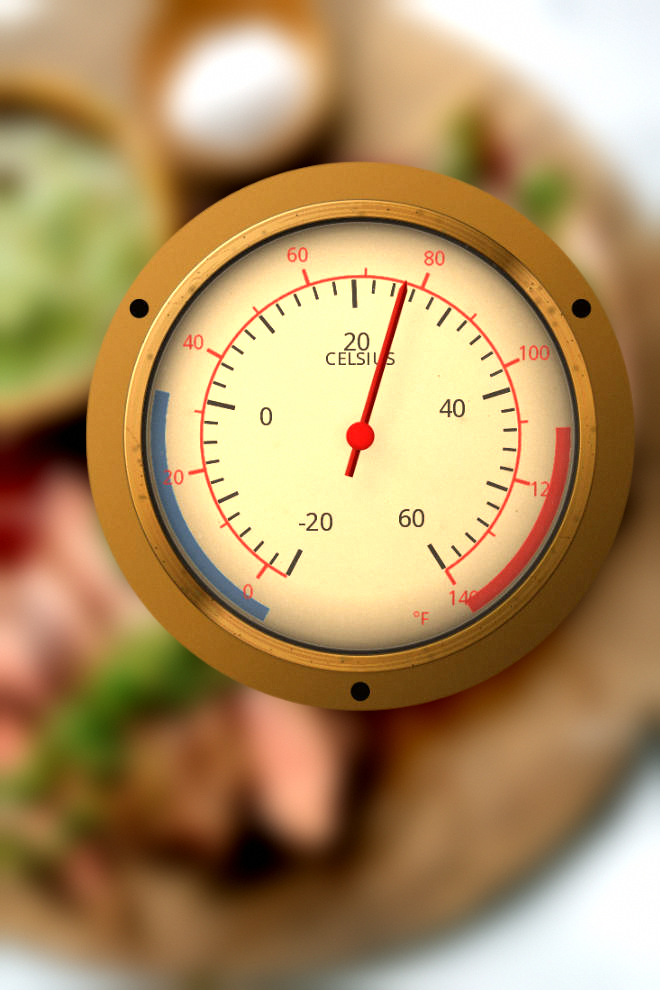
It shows value=25 unit=°C
